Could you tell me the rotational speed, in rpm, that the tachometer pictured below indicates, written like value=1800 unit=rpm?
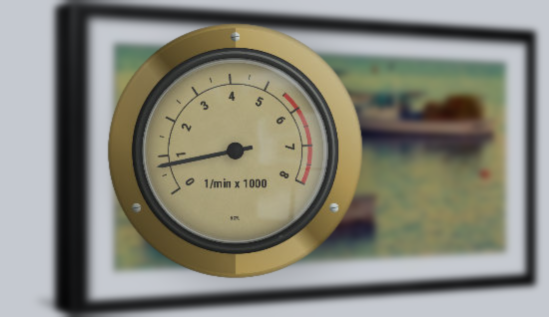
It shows value=750 unit=rpm
